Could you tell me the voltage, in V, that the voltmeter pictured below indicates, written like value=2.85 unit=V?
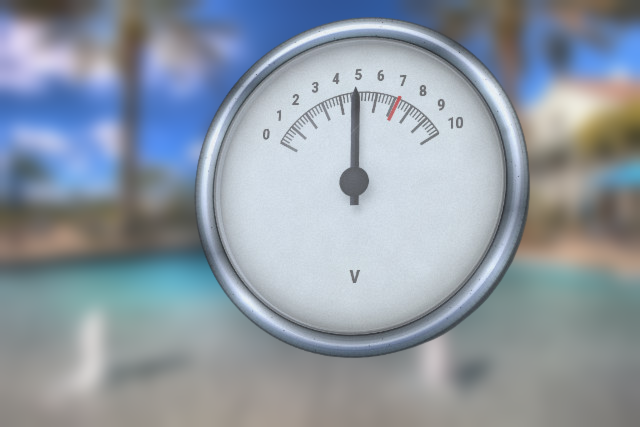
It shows value=5 unit=V
